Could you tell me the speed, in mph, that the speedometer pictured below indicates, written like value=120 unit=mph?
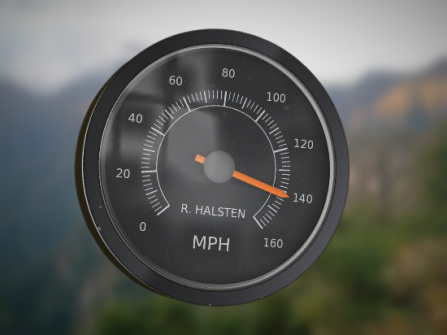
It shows value=142 unit=mph
